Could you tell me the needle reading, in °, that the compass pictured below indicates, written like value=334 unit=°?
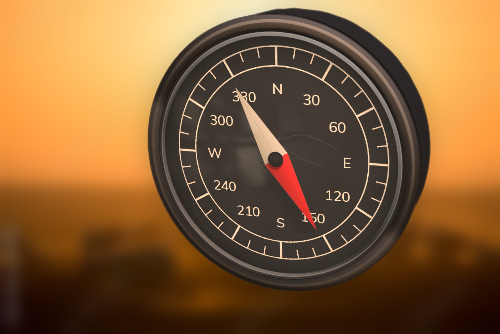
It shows value=150 unit=°
